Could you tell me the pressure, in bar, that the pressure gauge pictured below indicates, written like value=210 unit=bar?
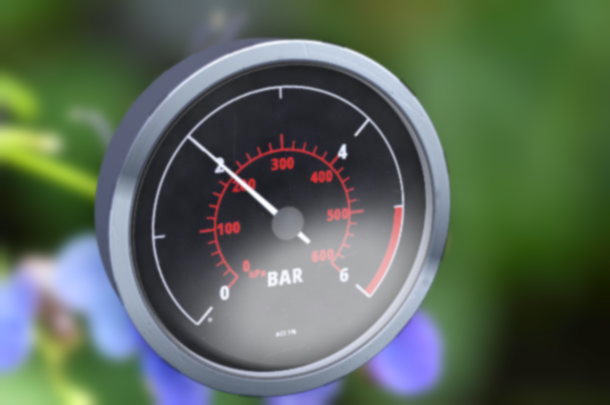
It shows value=2 unit=bar
